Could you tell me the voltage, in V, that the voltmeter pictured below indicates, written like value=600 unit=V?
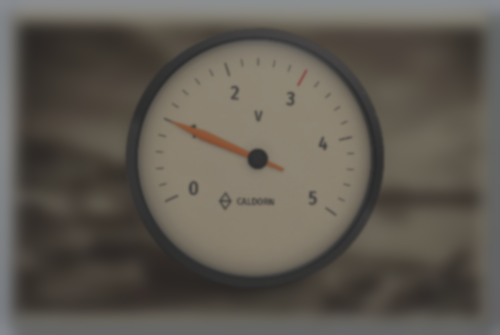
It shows value=1 unit=V
